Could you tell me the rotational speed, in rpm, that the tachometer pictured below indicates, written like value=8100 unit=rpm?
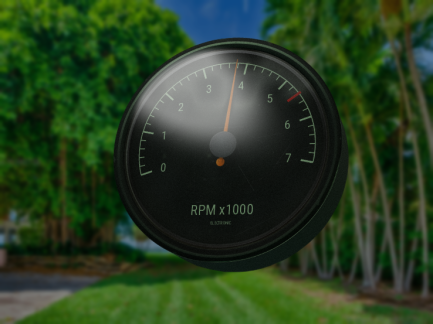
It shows value=3800 unit=rpm
